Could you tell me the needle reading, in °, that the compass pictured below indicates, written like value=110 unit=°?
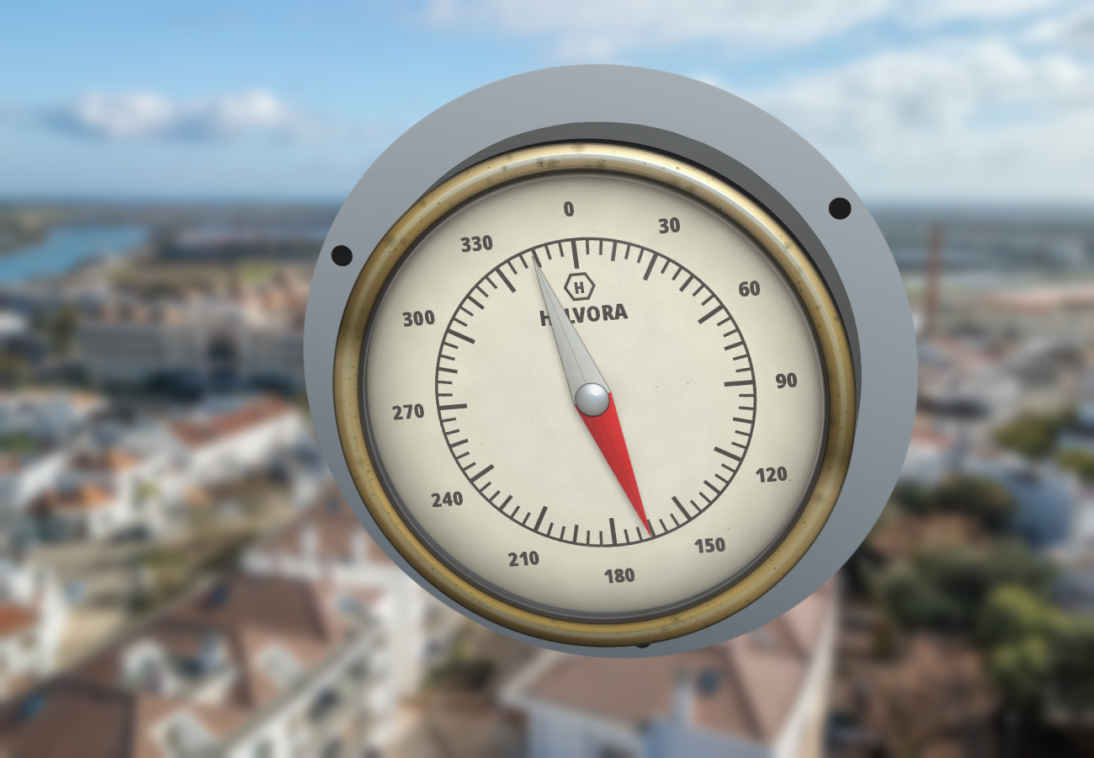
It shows value=165 unit=°
